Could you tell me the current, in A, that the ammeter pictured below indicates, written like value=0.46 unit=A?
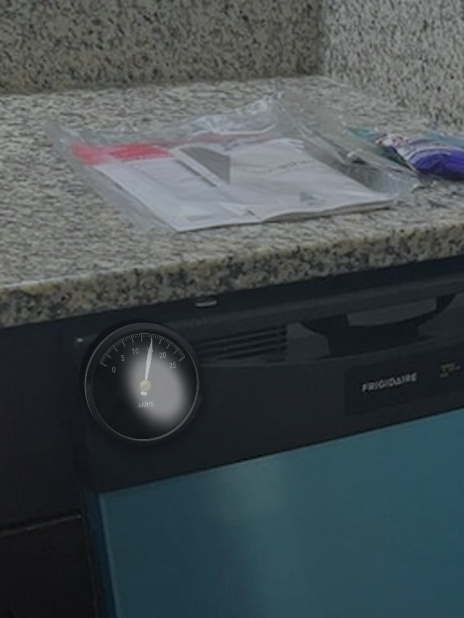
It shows value=15 unit=A
